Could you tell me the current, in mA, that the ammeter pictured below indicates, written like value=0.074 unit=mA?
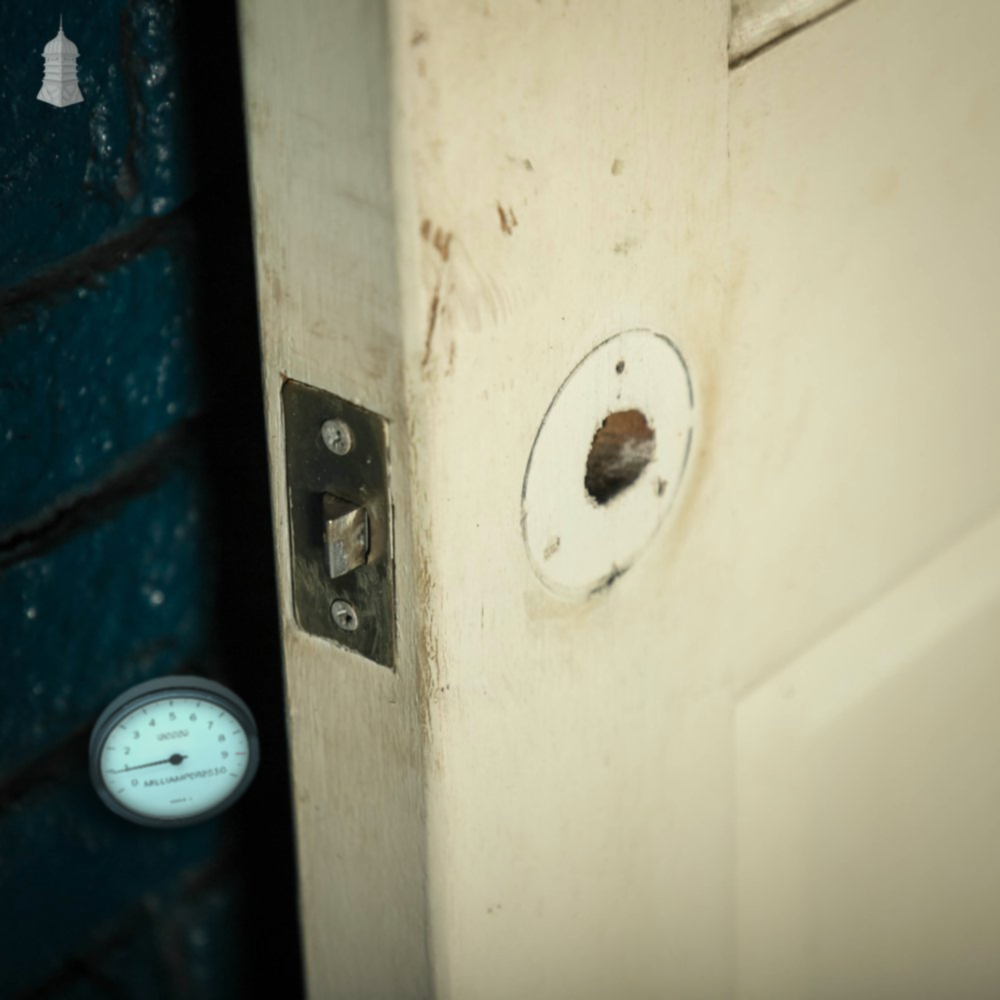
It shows value=1 unit=mA
